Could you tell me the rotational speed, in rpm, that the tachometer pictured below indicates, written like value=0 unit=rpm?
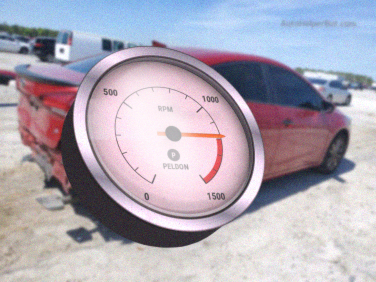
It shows value=1200 unit=rpm
